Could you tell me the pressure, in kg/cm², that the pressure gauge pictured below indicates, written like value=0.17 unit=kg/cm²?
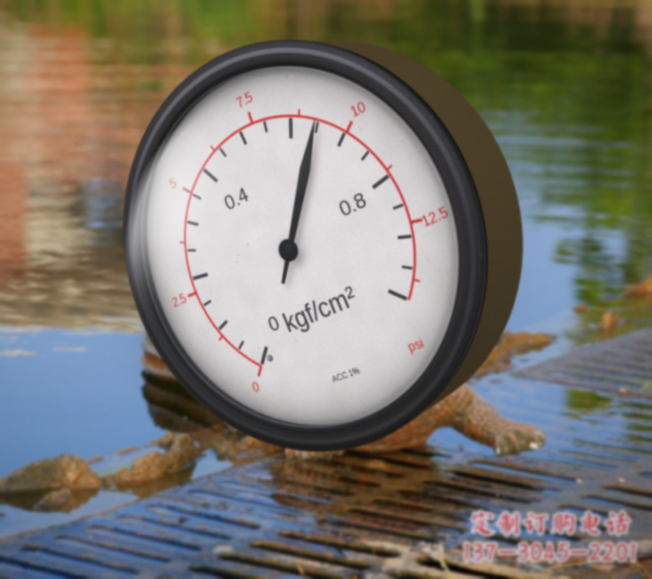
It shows value=0.65 unit=kg/cm²
